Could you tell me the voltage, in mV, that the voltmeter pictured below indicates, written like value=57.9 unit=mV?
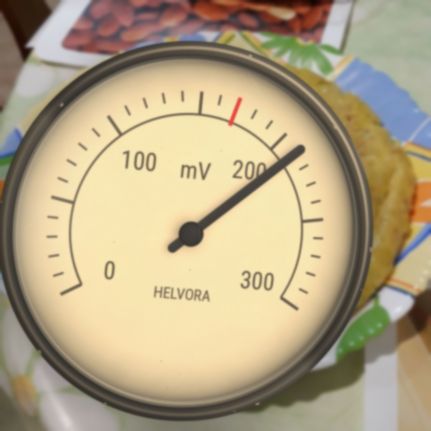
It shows value=210 unit=mV
